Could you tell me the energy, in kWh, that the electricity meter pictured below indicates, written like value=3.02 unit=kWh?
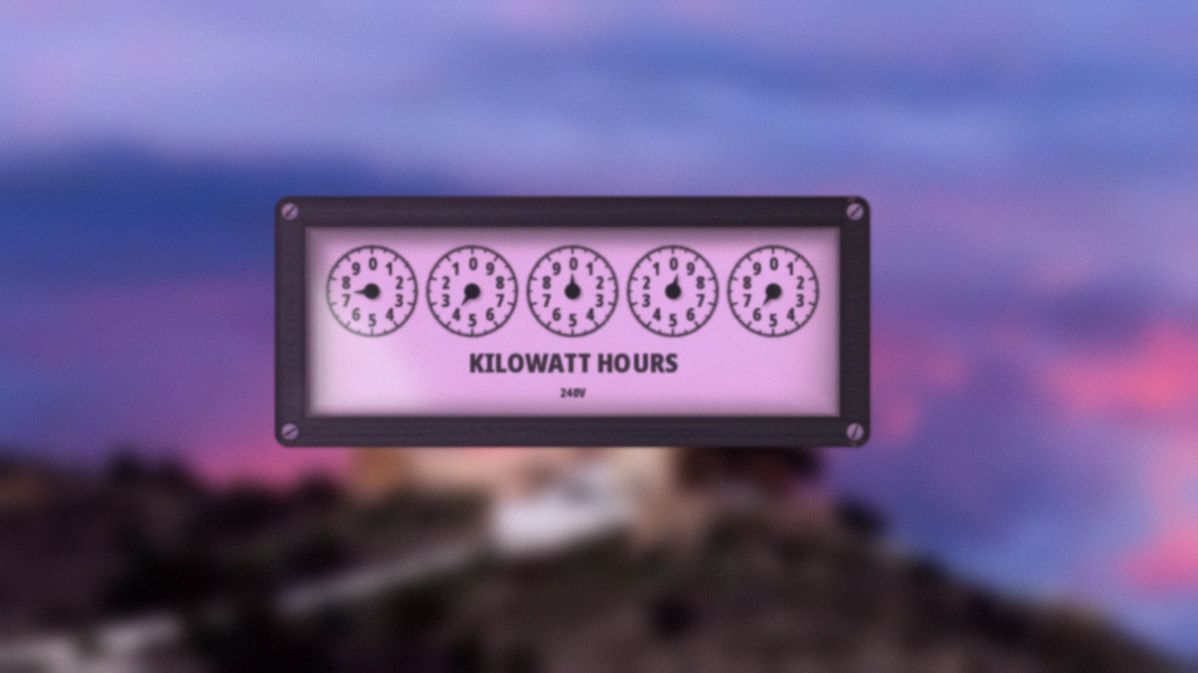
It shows value=73996 unit=kWh
